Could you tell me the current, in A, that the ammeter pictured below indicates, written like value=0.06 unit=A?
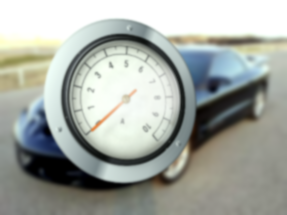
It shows value=0 unit=A
